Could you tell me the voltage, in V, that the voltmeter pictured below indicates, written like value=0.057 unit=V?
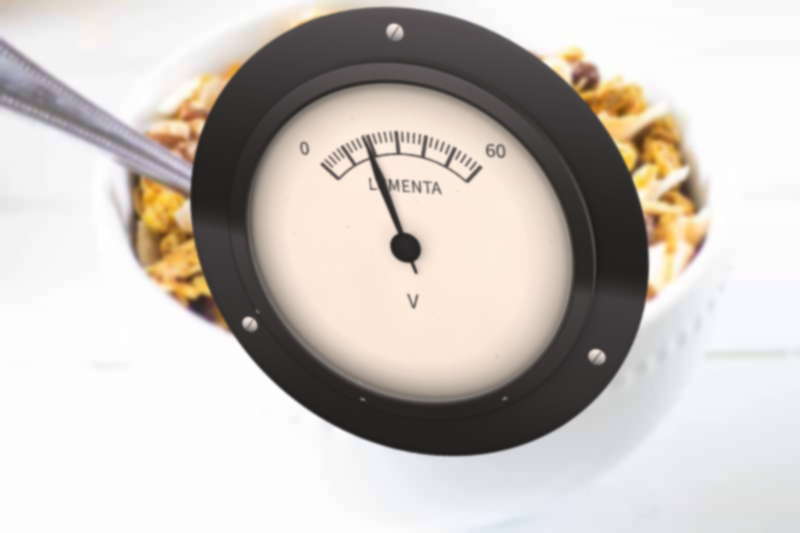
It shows value=20 unit=V
